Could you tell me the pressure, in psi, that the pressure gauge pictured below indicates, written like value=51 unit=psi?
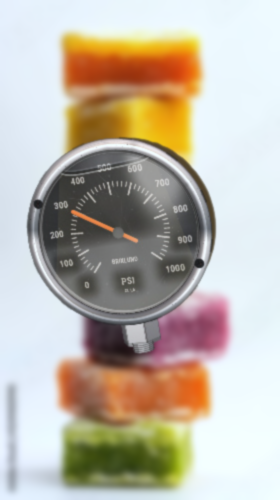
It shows value=300 unit=psi
